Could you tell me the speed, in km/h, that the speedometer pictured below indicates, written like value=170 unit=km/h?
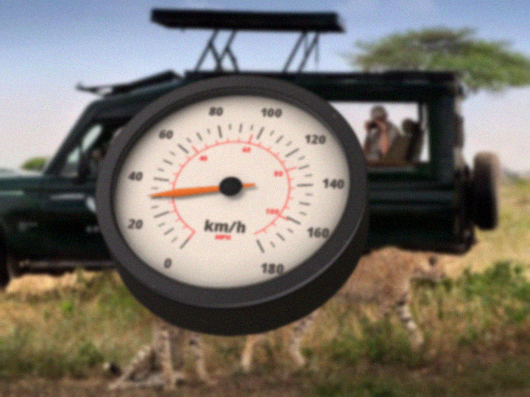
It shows value=30 unit=km/h
